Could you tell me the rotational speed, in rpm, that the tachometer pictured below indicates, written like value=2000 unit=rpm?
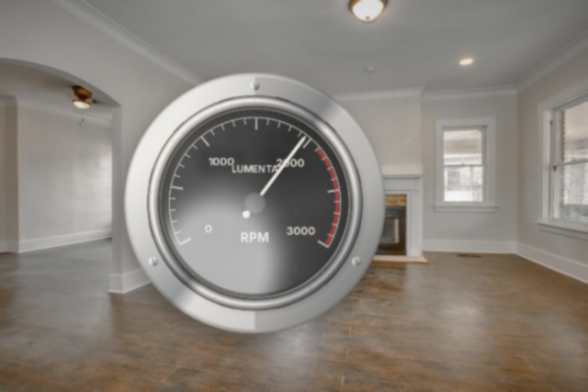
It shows value=1950 unit=rpm
